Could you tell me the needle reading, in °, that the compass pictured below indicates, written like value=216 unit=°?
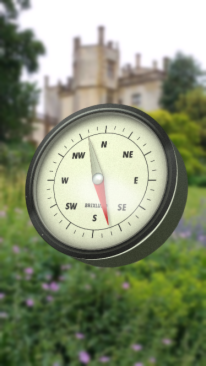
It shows value=160 unit=°
